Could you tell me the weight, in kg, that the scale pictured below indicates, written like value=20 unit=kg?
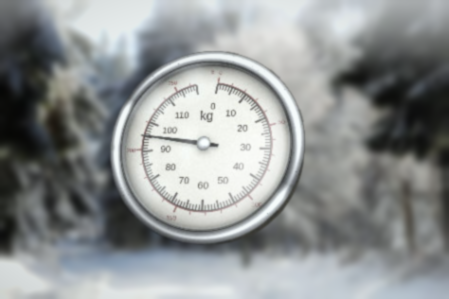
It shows value=95 unit=kg
